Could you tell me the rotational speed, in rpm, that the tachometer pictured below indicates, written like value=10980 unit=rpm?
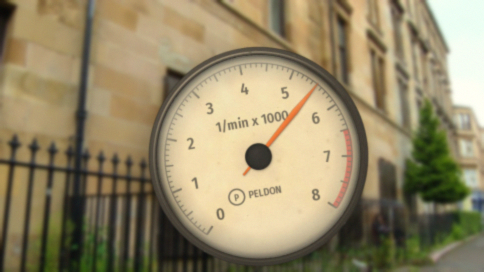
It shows value=5500 unit=rpm
